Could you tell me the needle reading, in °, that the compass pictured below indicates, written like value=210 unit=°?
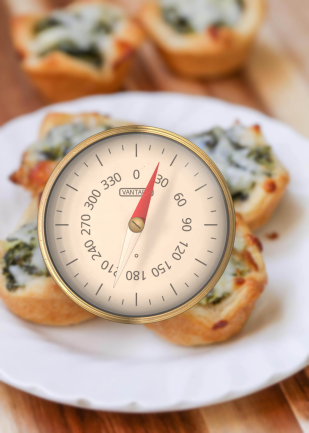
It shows value=20 unit=°
